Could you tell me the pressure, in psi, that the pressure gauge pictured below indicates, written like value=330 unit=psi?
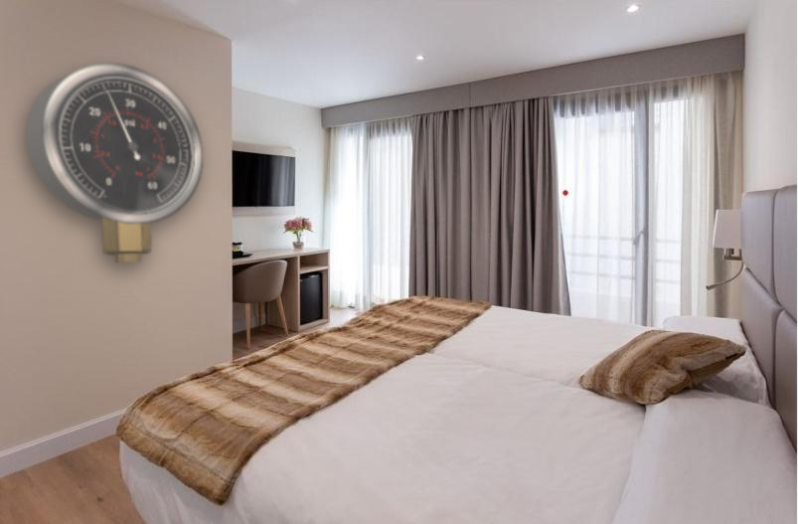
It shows value=25 unit=psi
